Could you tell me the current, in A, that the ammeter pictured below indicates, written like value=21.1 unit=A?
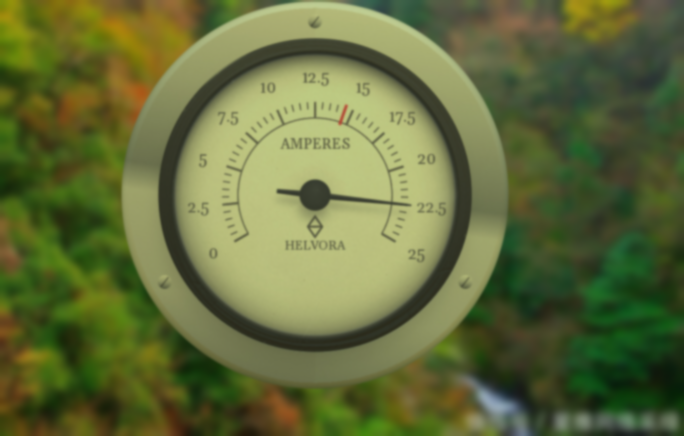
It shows value=22.5 unit=A
